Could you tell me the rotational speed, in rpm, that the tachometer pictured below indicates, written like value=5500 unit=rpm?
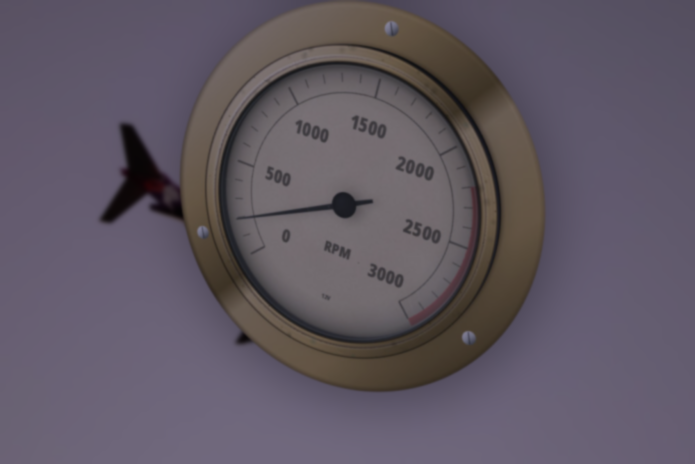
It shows value=200 unit=rpm
